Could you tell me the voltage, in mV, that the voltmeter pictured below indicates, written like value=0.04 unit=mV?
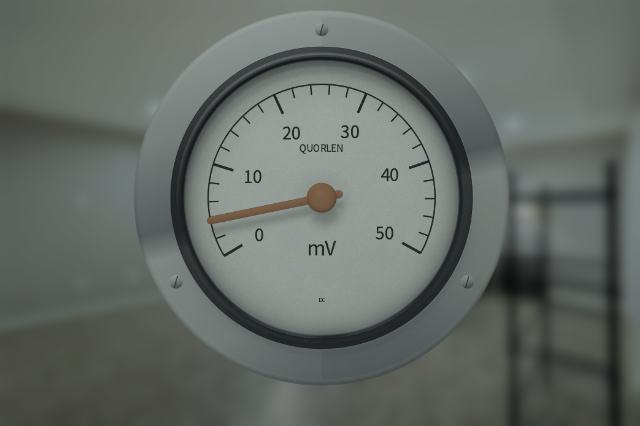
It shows value=4 unit=mV
